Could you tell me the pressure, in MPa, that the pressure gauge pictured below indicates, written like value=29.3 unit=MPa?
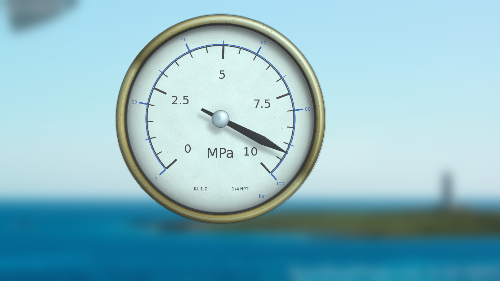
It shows value=9.25 unit=MPa
